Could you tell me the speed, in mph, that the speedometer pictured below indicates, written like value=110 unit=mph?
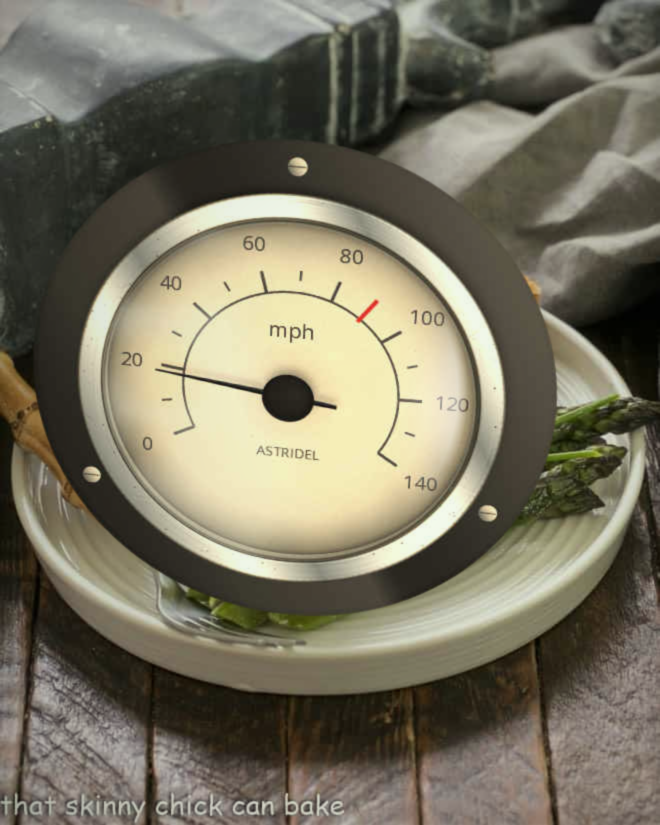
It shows value=20 unit=mph
